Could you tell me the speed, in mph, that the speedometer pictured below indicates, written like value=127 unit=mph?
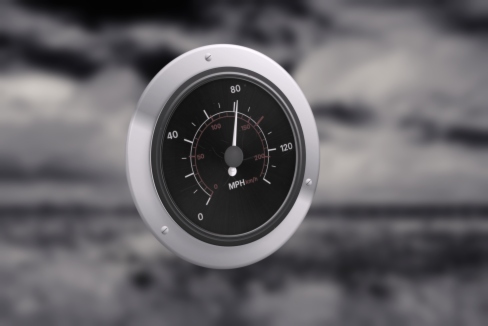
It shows value=80 unit=mph
